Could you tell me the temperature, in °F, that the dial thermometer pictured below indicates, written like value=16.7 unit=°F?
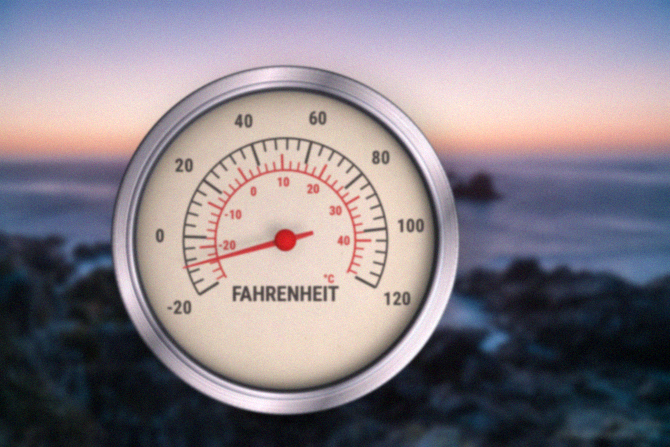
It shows value=-10 unit=°F
